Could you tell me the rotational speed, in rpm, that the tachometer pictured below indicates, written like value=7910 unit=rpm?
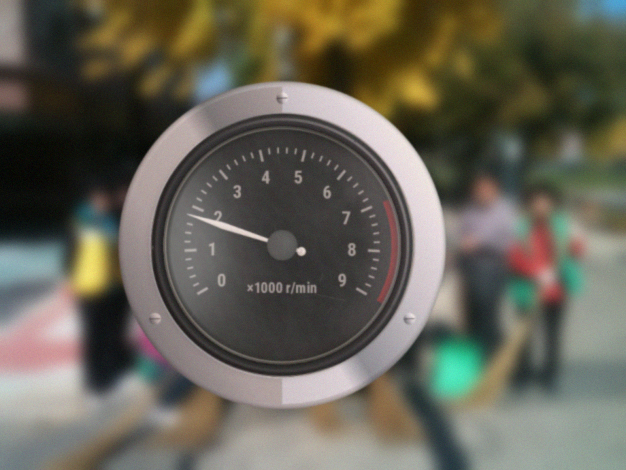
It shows value=1800 unit=rpm
